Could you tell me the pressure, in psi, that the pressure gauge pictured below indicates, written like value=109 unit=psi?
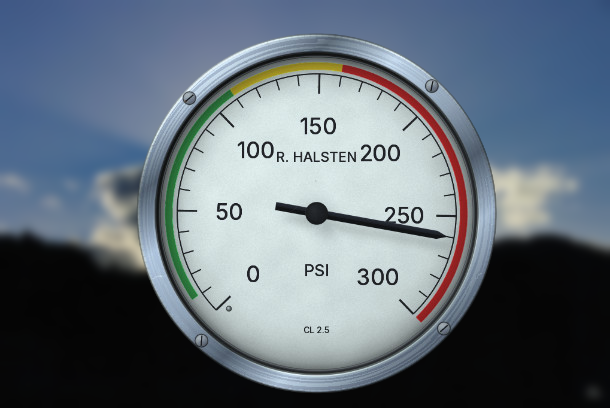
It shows value=260 unit=psi
